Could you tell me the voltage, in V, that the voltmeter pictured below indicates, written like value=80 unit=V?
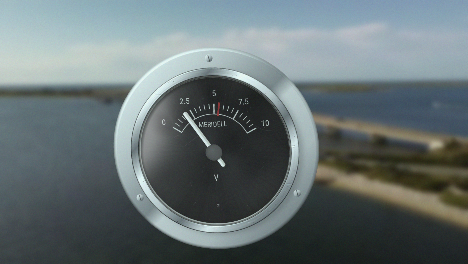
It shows value=2 unit=V
